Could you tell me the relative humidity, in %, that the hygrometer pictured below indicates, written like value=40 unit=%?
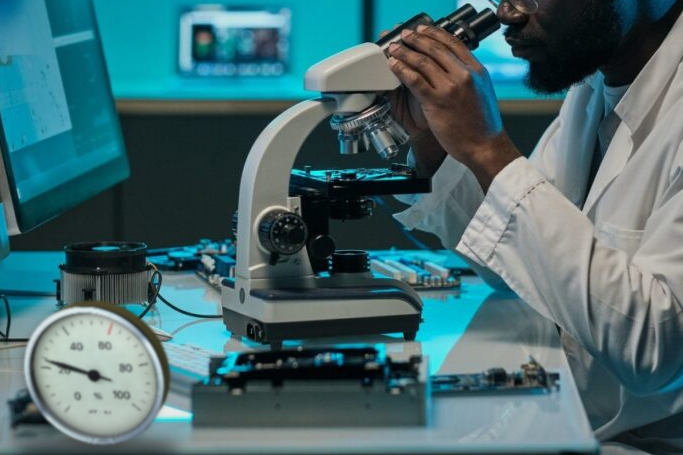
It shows value=24 unit=%
